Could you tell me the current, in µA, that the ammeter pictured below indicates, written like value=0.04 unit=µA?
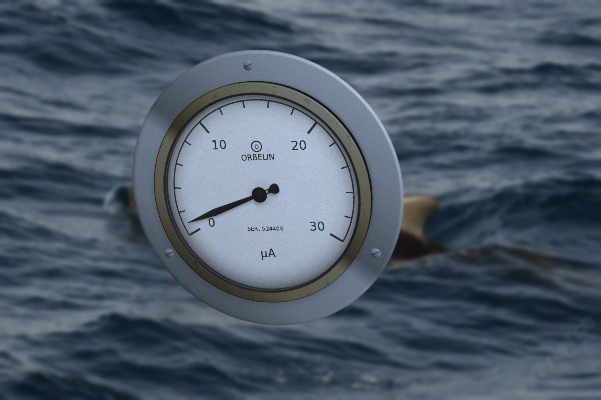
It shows value=1 unit=µA
